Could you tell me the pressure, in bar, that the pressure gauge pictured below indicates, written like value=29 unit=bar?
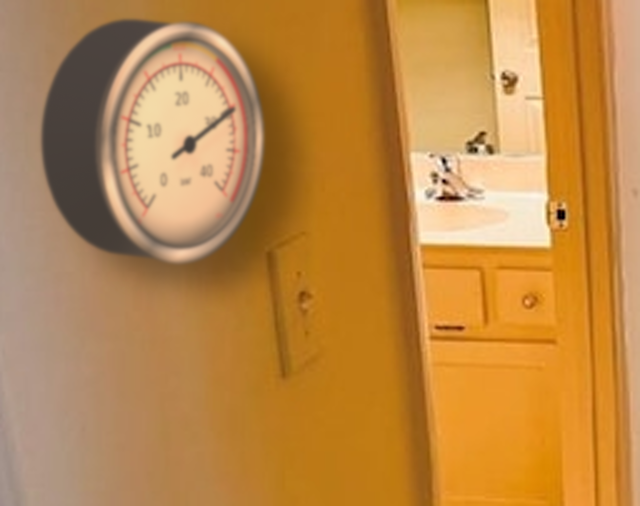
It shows value=30 unit=bar
